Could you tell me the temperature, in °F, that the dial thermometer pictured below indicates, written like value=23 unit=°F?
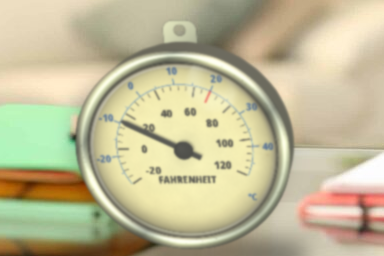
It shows value=16 unit=°F
